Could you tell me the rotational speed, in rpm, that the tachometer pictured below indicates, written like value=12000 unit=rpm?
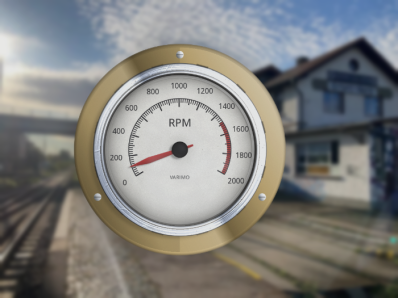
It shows value=100 unit=rpm
